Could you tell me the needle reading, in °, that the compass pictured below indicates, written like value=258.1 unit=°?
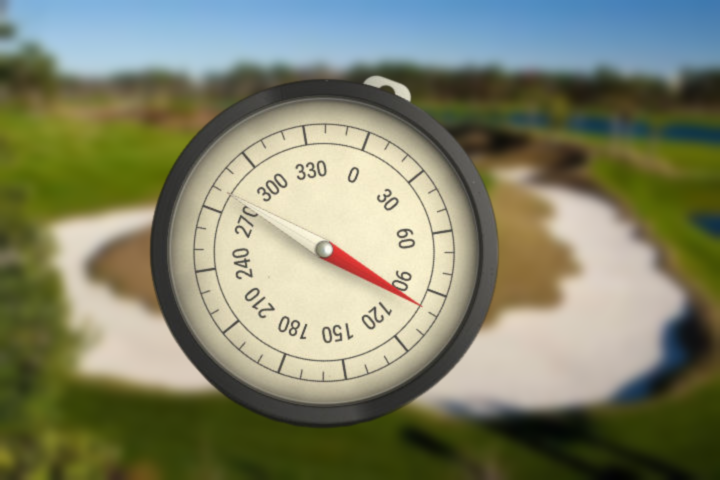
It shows value=100 unit=°
